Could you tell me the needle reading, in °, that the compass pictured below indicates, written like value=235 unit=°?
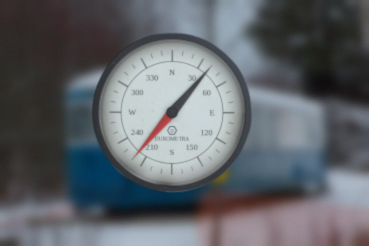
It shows value=220 unit=°
